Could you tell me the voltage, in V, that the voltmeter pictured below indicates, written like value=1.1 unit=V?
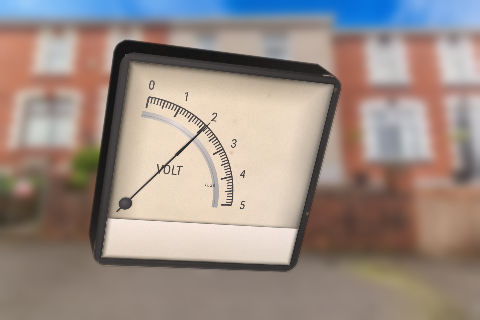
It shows value=2 unit=V
